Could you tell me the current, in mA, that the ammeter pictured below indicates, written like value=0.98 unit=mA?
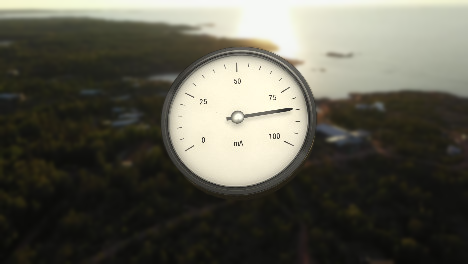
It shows value=85 unit=mA
